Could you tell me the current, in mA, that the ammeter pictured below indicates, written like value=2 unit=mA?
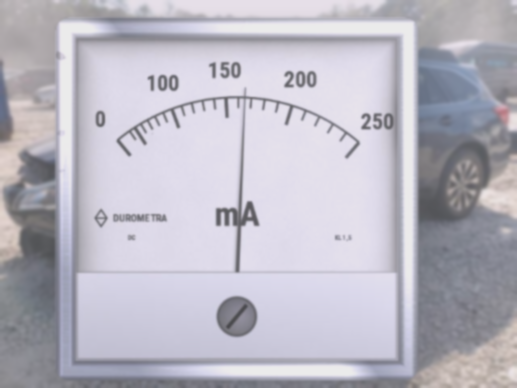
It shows value=165 unit=mA
